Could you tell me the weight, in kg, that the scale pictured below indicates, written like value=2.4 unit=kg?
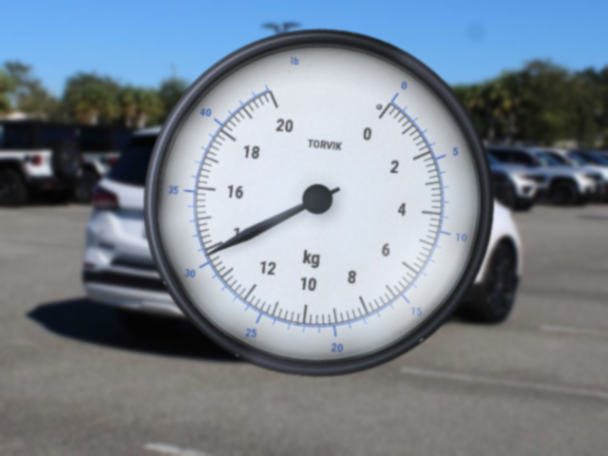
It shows value=13.8 unit=kg
